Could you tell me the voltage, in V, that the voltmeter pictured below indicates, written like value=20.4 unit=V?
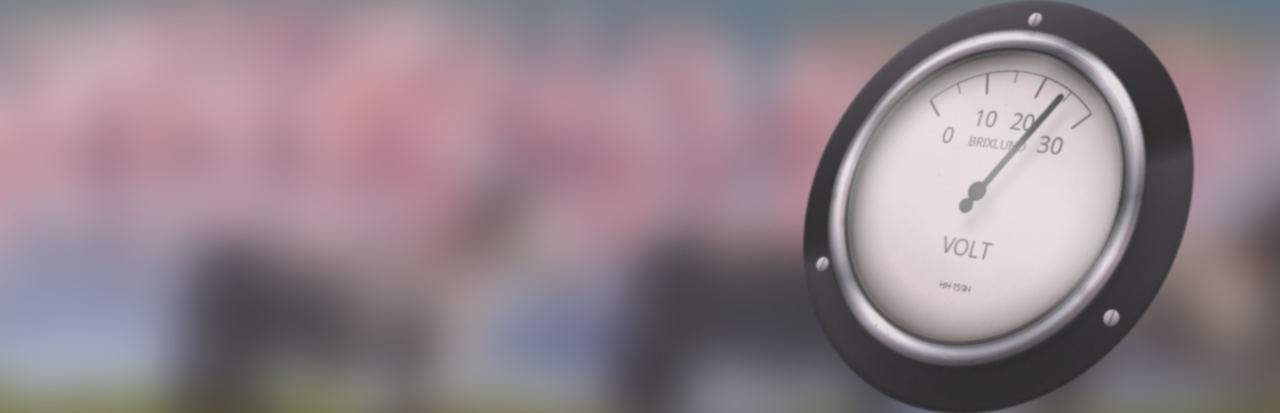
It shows value=25 unit=V
